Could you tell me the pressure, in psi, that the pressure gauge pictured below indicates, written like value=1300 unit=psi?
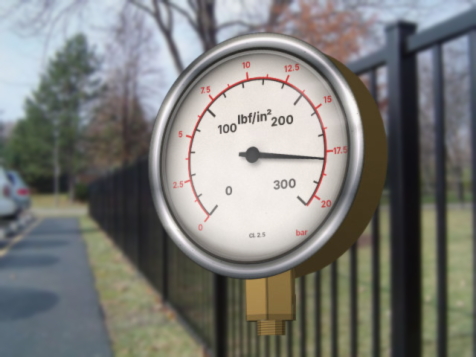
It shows value=260 unit=psi
